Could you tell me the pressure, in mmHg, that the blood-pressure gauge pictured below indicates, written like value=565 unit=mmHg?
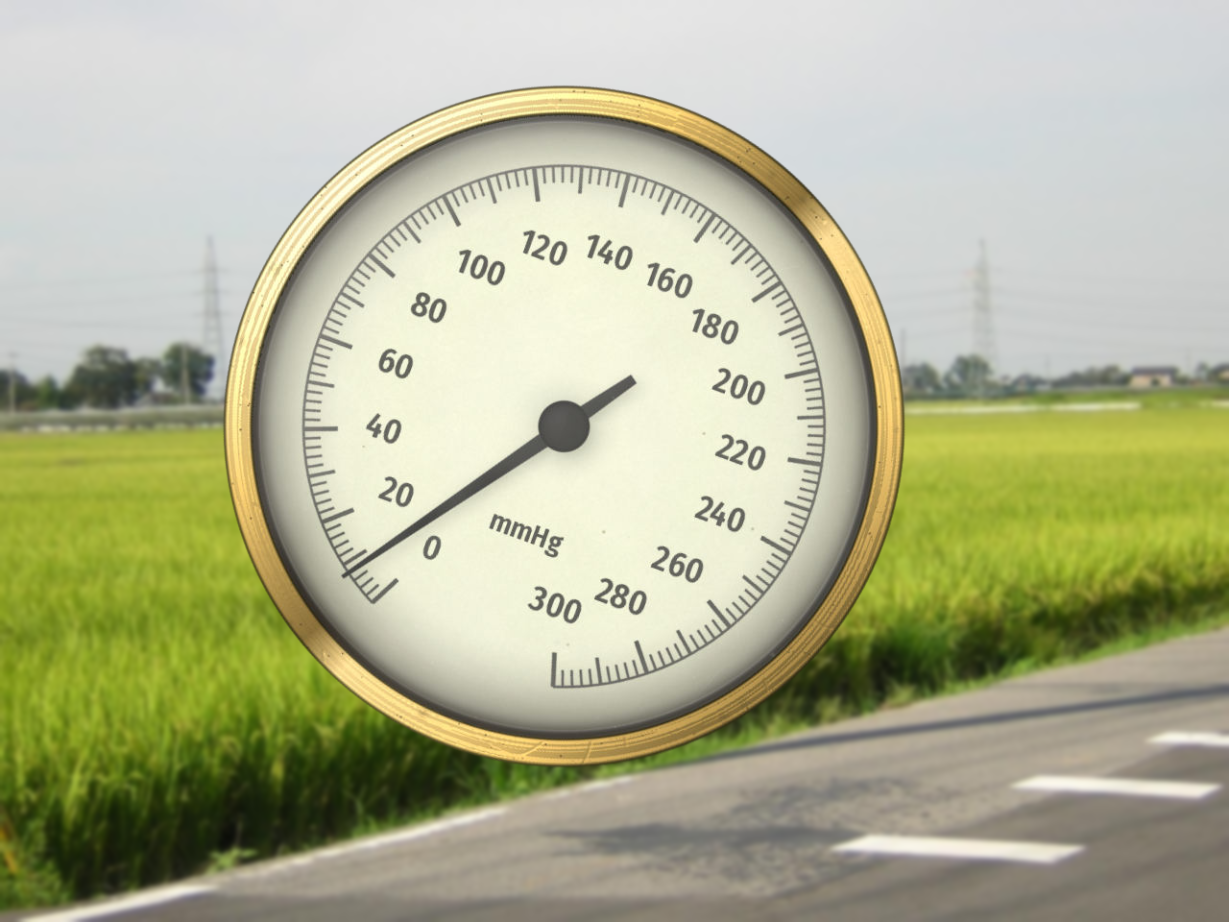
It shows value=8 unit=mmHg
